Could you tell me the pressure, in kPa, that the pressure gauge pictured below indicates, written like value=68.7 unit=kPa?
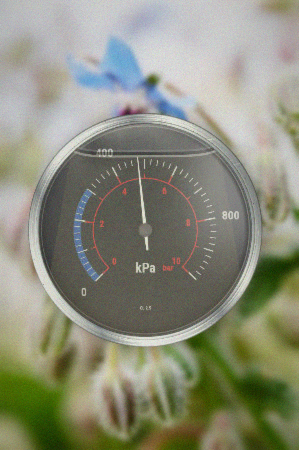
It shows value=480 unit=kPa
